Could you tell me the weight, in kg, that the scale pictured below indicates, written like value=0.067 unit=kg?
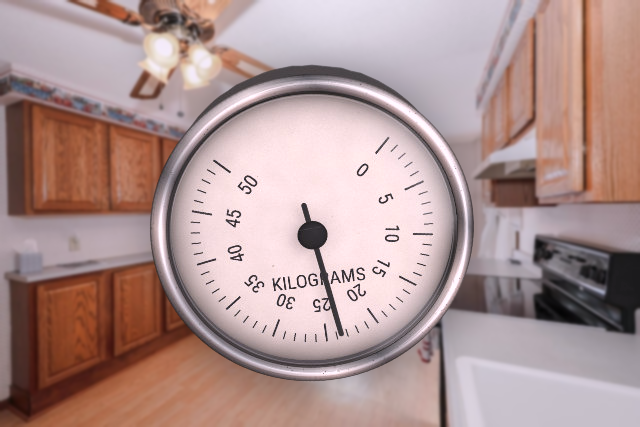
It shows value=23.5 unit=kg
